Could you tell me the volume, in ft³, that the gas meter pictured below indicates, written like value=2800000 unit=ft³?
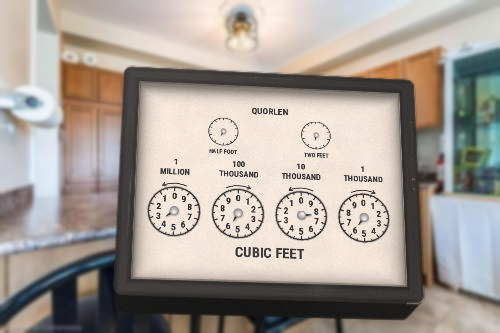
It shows value=357600 unit=ft³
